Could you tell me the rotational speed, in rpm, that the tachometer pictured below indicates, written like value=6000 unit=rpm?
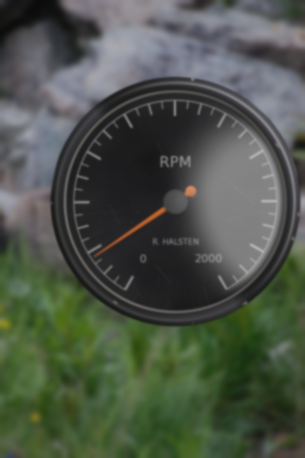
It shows value=175 unit=rpm
